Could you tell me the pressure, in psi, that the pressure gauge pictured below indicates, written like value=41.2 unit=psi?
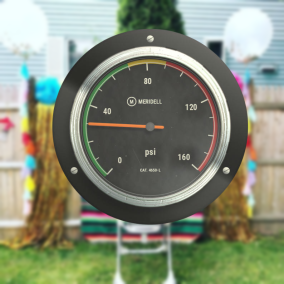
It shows value=30 unit=psi
